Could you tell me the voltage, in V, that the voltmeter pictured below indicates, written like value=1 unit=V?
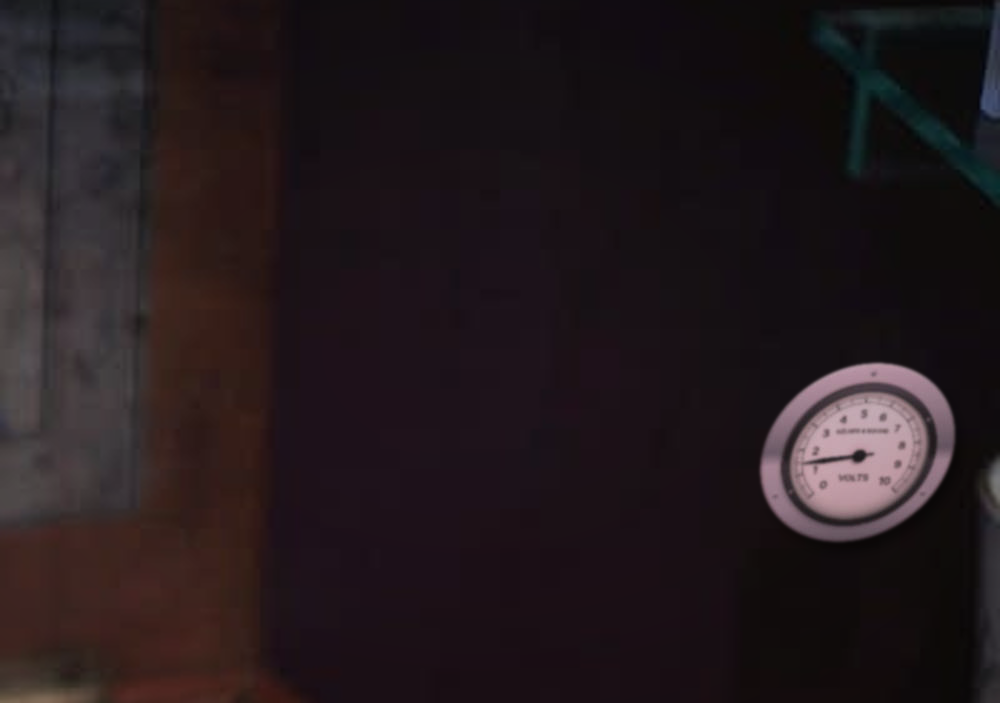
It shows value=1.5 unit=V
